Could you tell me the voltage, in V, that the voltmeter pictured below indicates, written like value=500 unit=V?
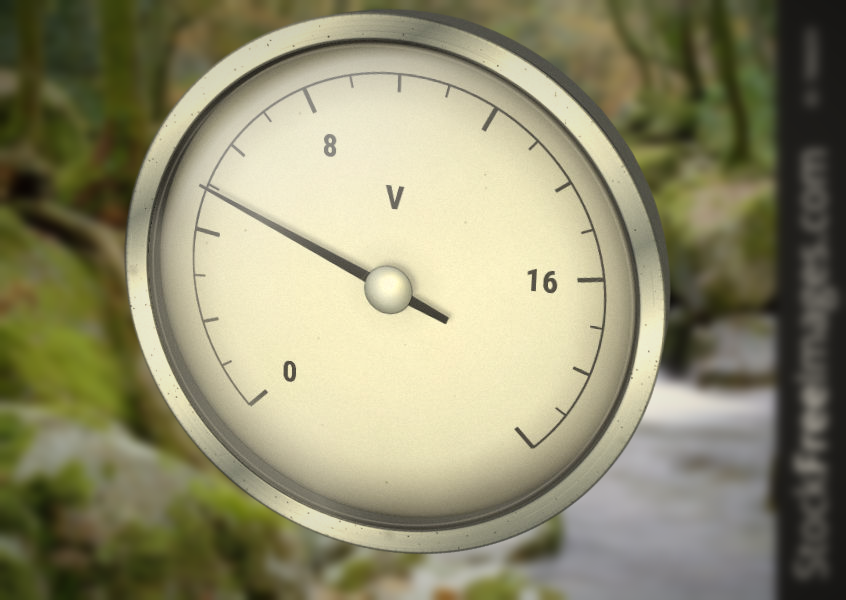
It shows value=5 unit=V
